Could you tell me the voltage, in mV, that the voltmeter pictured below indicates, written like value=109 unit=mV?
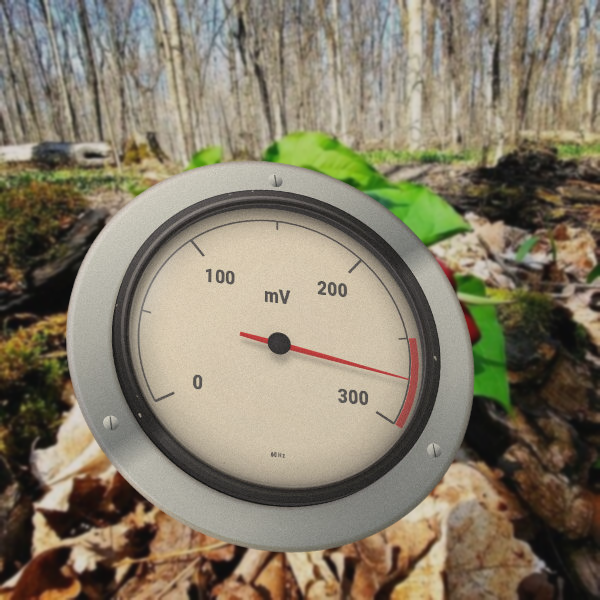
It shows value=275 unit=mV
